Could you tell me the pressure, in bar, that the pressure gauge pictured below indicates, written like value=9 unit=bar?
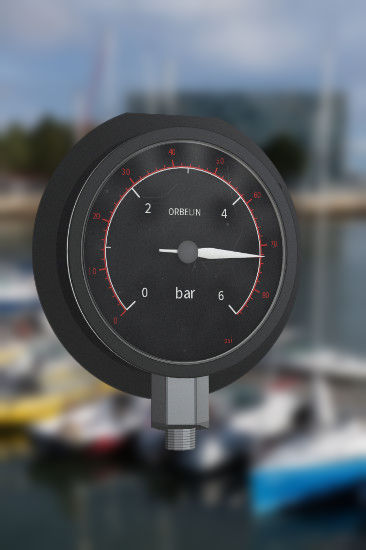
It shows value=5 unit=bar
